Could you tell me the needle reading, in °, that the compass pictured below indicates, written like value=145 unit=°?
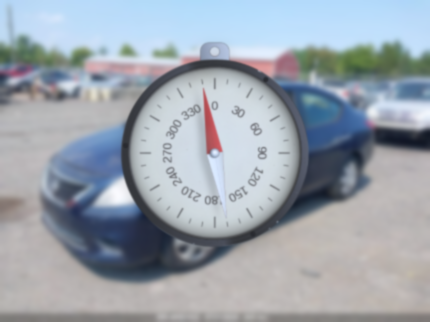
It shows value=350 unit=°
